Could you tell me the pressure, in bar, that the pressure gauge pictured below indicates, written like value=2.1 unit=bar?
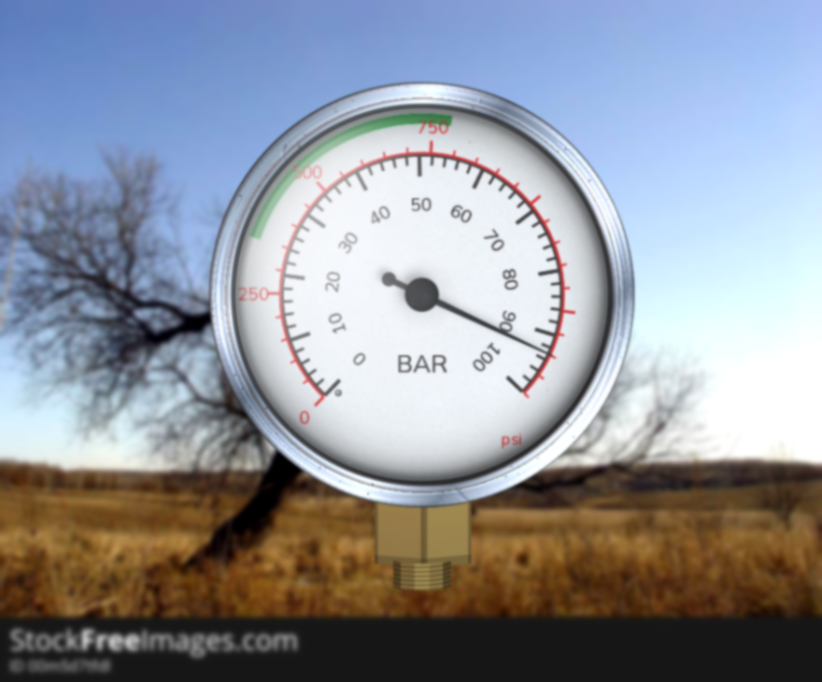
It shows value=93 unit=bar
